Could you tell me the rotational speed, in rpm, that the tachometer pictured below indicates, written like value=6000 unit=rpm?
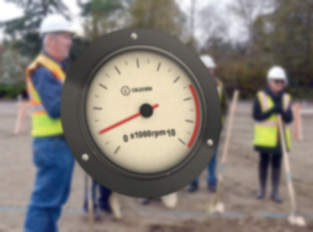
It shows value=1000 unit=rpm
